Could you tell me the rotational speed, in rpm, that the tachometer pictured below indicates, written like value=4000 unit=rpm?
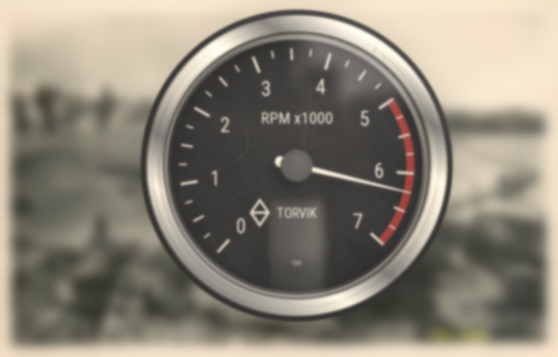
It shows value=6250 unit=rpm
